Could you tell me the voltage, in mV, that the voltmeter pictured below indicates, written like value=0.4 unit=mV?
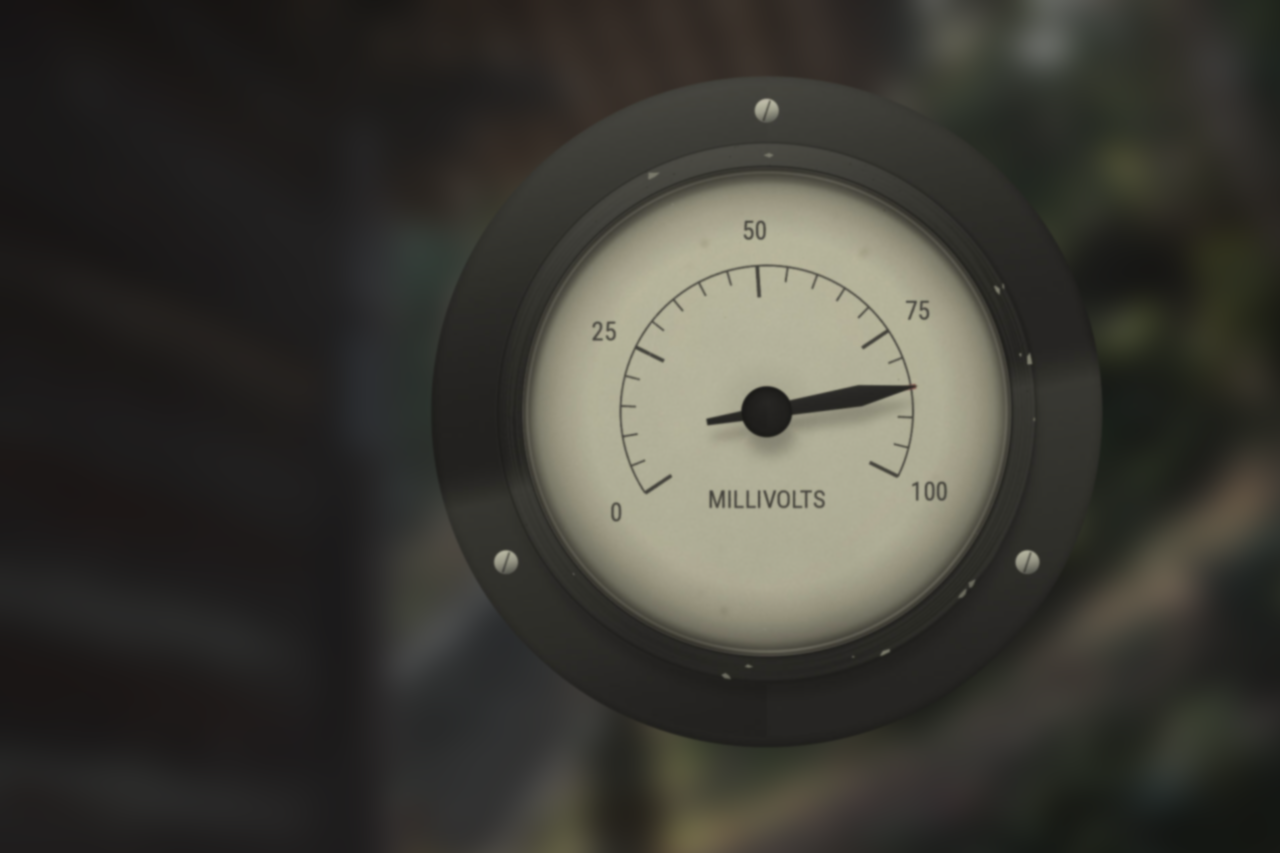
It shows value=85 unit=mV
